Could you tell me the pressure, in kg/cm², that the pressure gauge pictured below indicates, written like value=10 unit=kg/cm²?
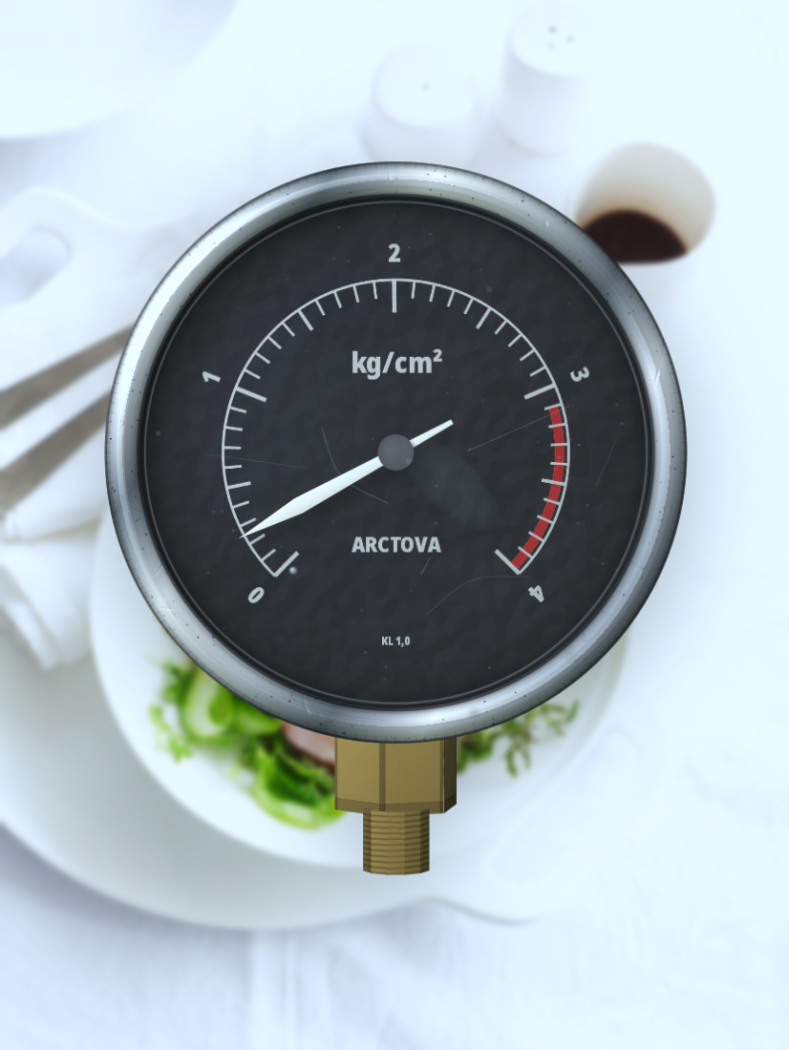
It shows value=0.25 unit=kg/cm²
